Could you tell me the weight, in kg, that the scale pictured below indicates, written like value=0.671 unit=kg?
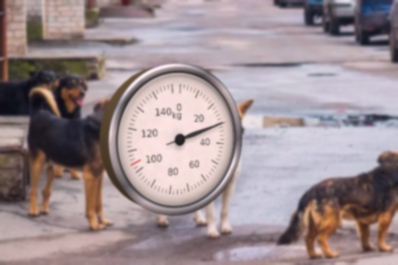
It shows value=30 unit=kg
